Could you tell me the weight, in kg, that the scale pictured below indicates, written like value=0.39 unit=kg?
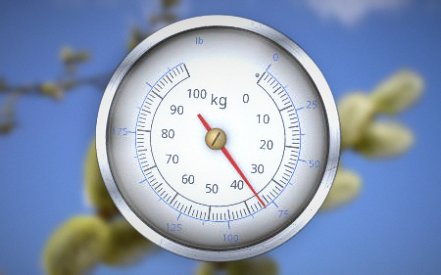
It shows value=36 unit=kg
